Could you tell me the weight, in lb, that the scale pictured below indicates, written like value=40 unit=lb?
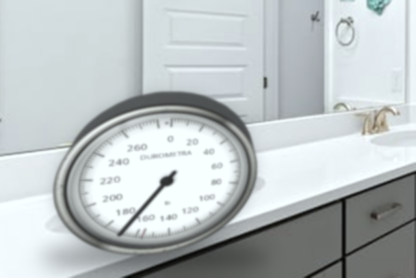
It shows value=170 unit=lb
